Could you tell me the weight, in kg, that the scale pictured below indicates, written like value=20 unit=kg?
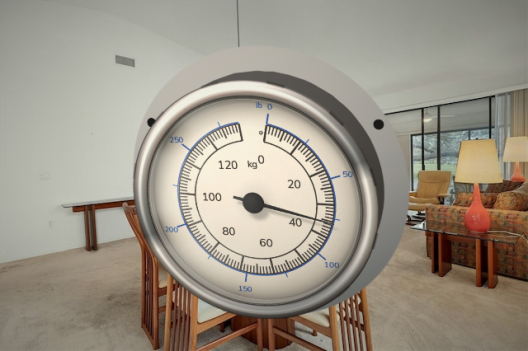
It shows value=35 unit=kg
